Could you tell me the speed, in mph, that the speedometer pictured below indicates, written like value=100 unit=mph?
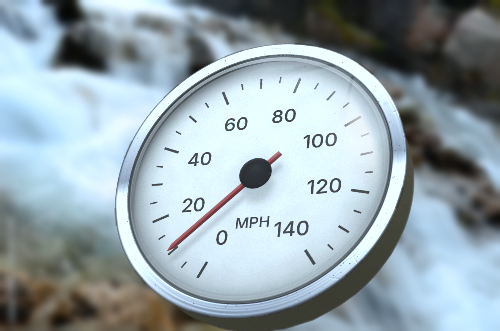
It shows value=10 unit=mph
